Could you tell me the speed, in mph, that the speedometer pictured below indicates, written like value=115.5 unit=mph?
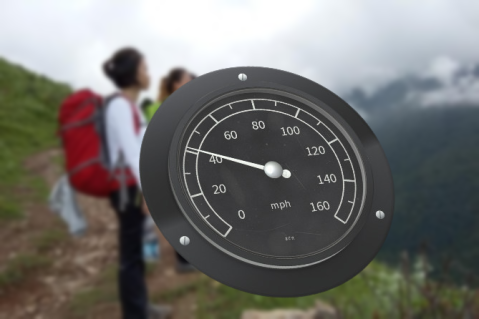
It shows value=40 unit=mph
